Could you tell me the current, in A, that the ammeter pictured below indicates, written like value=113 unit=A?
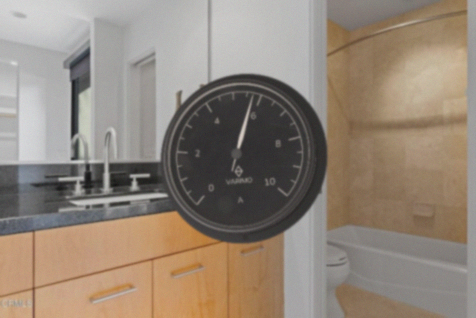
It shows value=5.75 unit=A
